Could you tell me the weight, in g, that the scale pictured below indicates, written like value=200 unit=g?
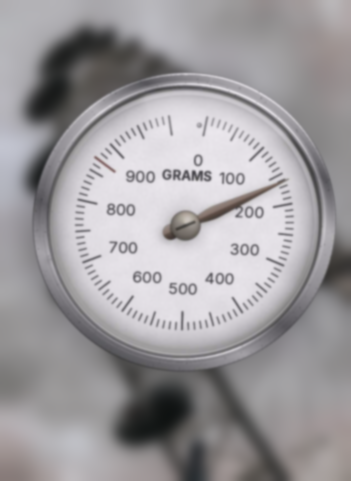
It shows value=160 unit=g
